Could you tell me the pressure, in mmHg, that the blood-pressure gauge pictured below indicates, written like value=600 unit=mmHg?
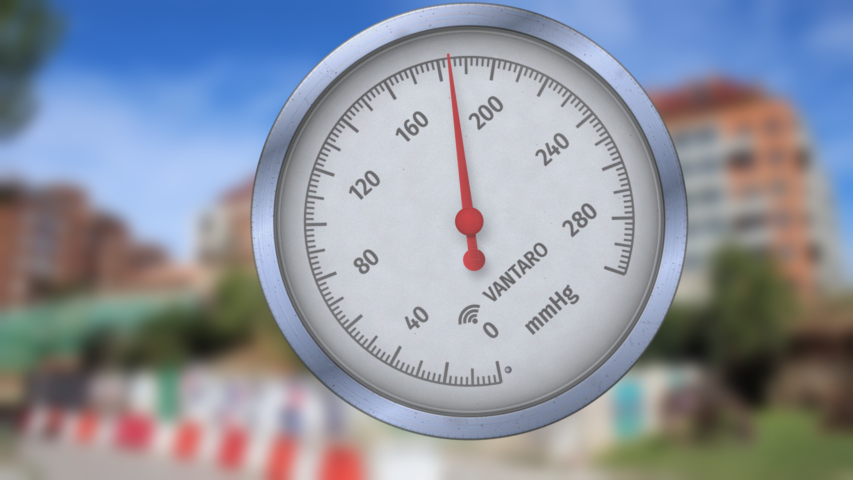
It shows value=184 unit=mmHg
